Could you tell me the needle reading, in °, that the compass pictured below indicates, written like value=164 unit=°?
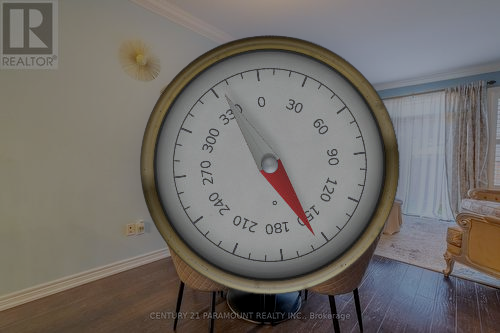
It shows value=155 unit=°
